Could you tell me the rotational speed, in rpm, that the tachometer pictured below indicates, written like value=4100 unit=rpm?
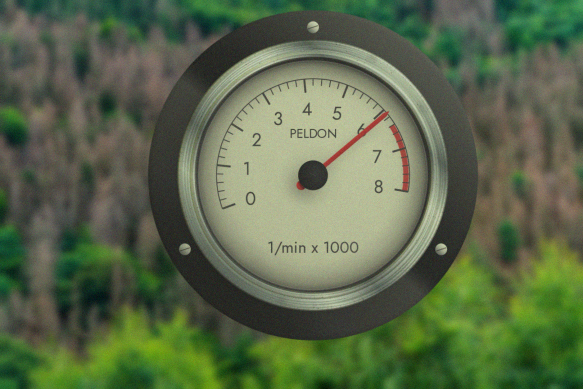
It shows value=6100 unit=rpm
